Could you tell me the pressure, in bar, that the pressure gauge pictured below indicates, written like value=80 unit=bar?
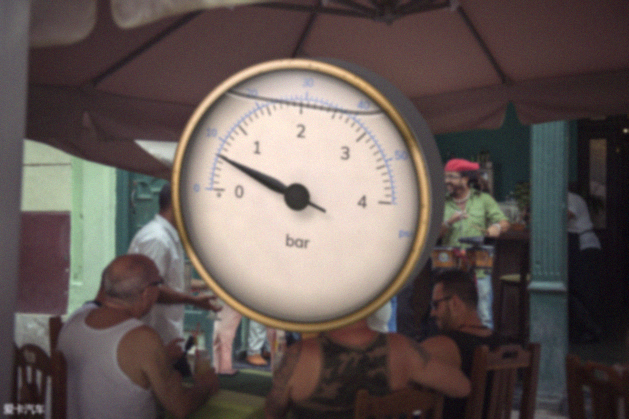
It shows value=0.5 unit=bar
